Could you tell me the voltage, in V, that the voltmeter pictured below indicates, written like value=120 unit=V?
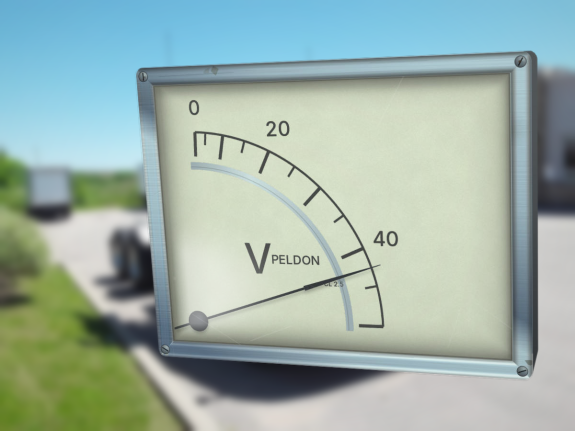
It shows value=42.5 unit=V
